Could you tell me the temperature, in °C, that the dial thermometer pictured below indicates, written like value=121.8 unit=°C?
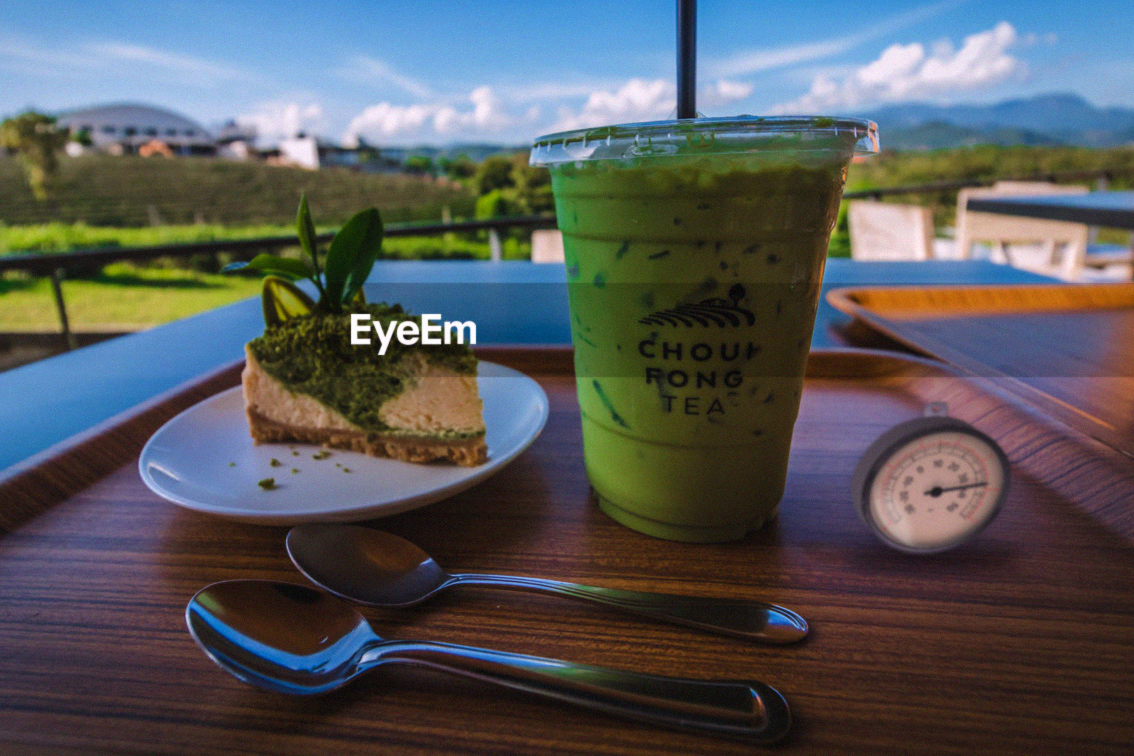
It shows value=35 unit=°C
